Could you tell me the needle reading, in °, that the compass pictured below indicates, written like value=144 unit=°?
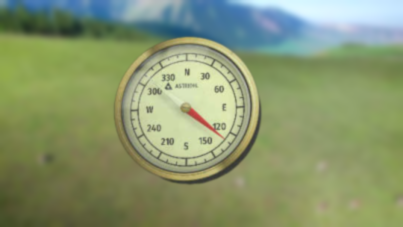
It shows value=130 unit=°
